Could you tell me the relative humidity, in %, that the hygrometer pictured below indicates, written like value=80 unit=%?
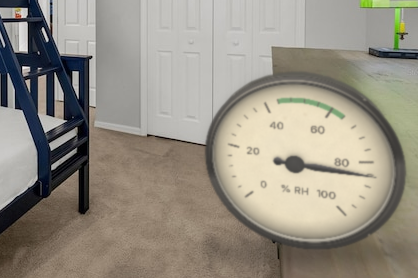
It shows value=84 unit=%
